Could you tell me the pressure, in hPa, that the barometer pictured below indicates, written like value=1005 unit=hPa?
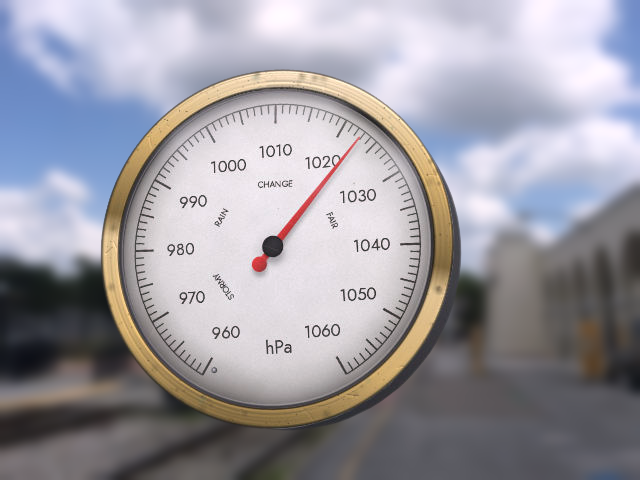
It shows value=1023 unit=hPa
